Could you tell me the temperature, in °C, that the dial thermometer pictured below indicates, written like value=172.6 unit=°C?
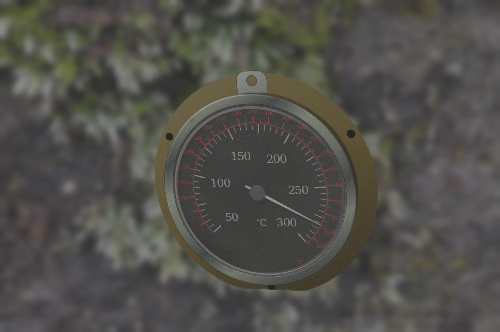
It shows value=280 unit=°C
